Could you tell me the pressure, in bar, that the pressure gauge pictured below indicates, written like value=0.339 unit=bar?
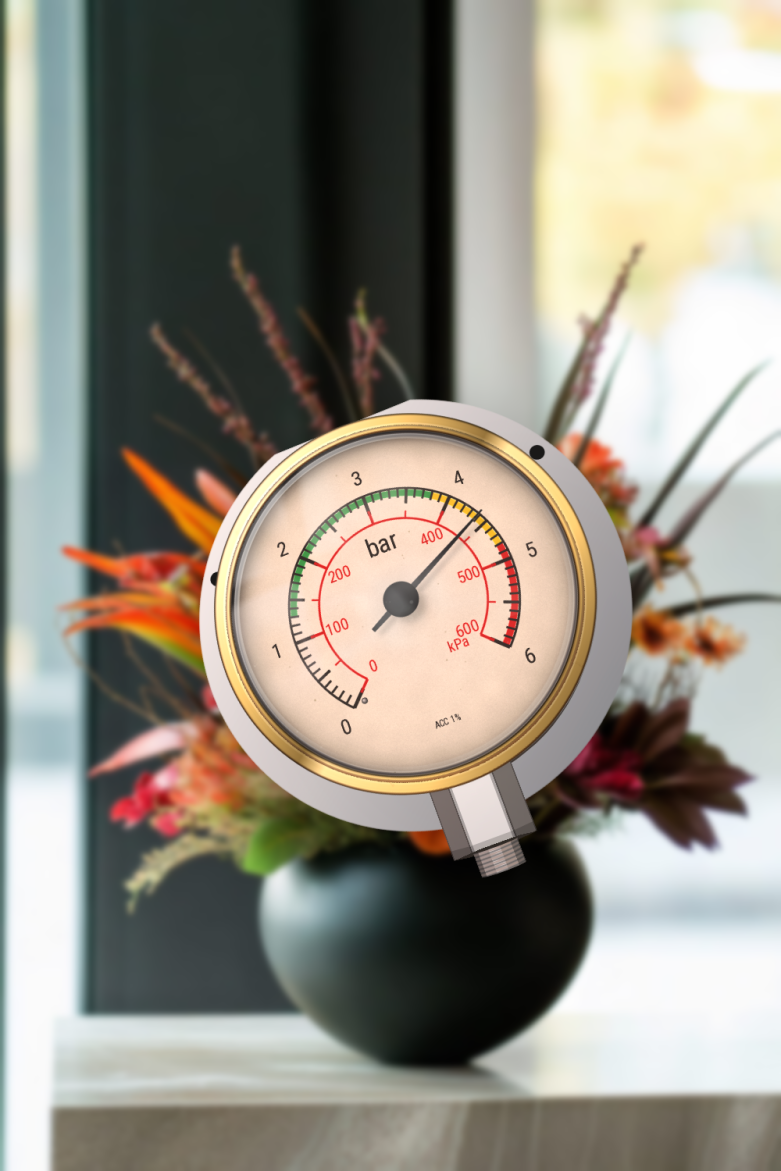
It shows value=4.4 unit=bar
